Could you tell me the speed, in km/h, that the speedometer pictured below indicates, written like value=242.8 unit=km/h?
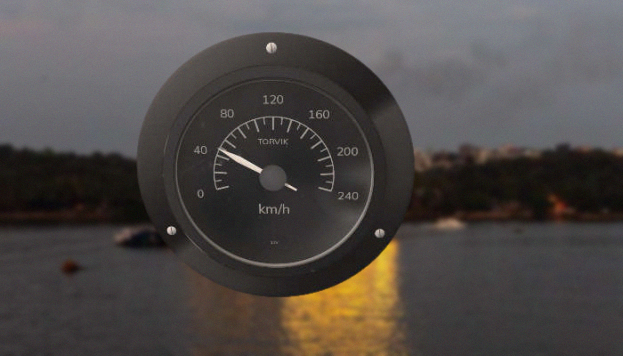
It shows value=50 unit=km/h
